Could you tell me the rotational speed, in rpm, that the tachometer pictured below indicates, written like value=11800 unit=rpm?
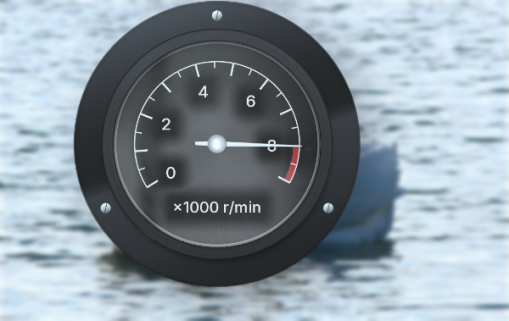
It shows value=8000 unit=rpm
